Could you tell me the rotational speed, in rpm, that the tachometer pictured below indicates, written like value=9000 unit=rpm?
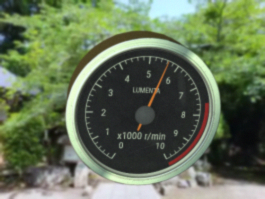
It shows value=5600 unit=rpm
